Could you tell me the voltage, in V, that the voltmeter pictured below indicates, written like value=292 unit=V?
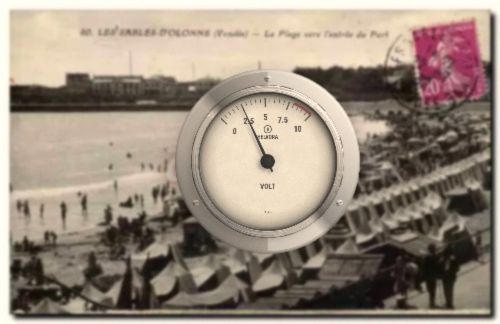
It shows value=2.5 unit=V
